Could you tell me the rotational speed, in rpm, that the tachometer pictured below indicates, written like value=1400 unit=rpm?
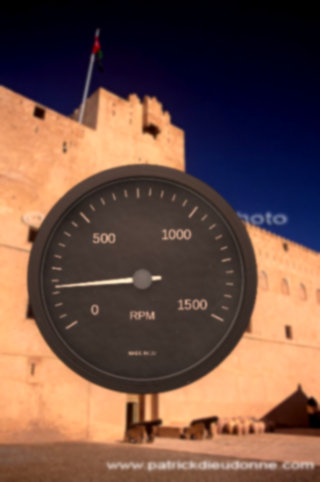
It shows value=175 unit=rpm
